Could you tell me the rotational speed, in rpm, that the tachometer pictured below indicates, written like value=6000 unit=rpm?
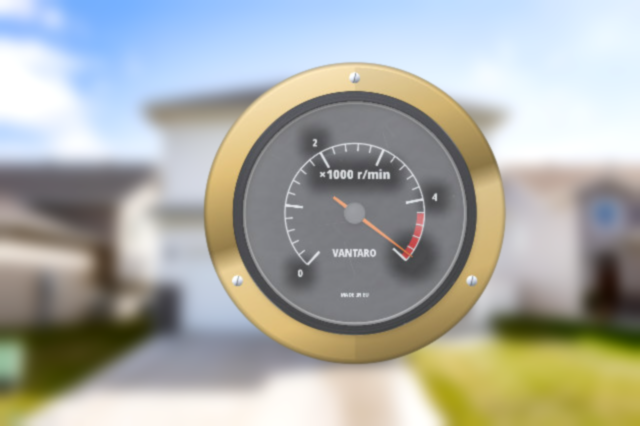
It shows value=4900 unit=rpm
